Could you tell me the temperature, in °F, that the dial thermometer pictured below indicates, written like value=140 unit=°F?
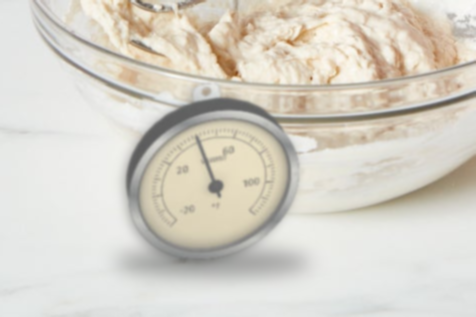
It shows value=40 unit=°F
